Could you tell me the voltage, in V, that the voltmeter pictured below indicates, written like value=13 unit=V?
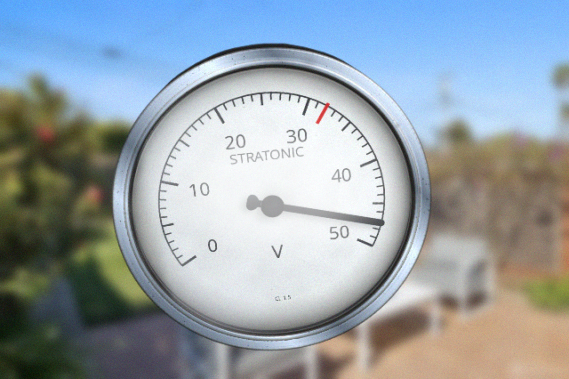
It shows value=47 unit=V
